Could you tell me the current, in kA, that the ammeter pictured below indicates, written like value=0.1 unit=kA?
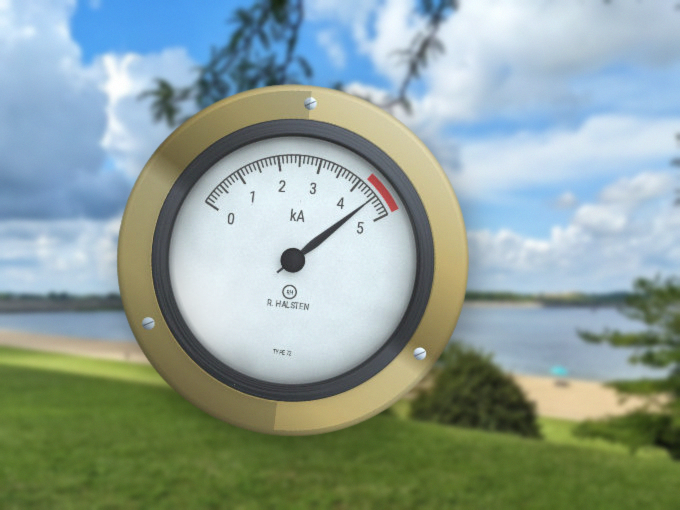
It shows value=4.5 unit=kA
